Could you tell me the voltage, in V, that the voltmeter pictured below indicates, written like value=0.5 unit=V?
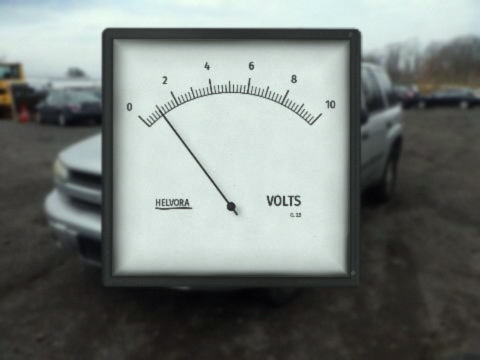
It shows value=1 unit=V
